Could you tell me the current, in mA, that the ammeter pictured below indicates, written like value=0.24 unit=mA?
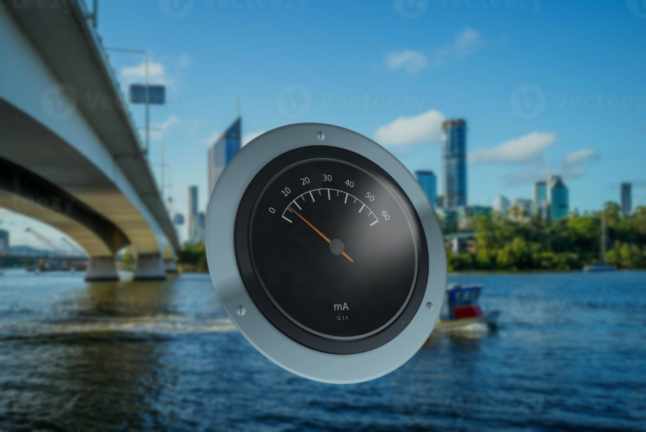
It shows value=5 unit=mA
